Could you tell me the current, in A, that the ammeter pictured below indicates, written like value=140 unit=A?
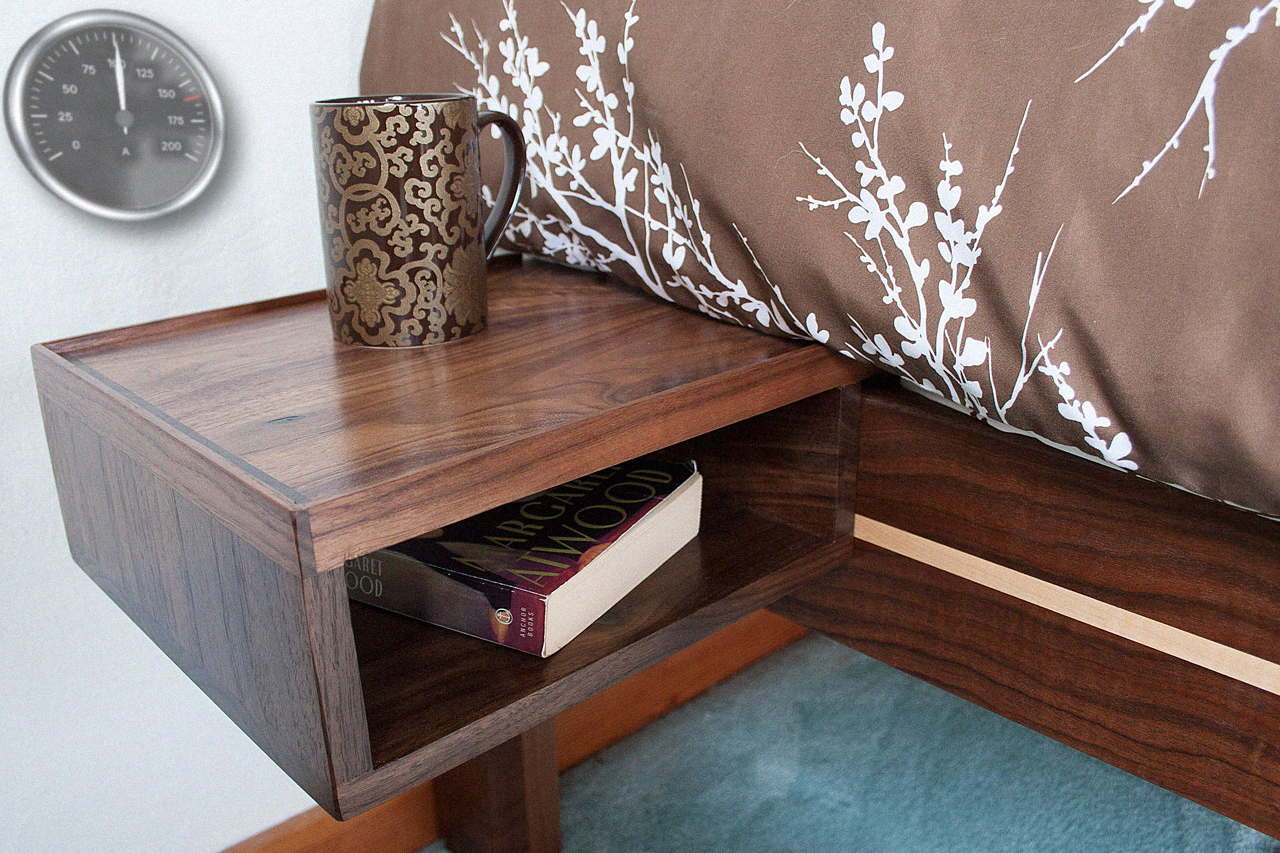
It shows value=100 unit=A
